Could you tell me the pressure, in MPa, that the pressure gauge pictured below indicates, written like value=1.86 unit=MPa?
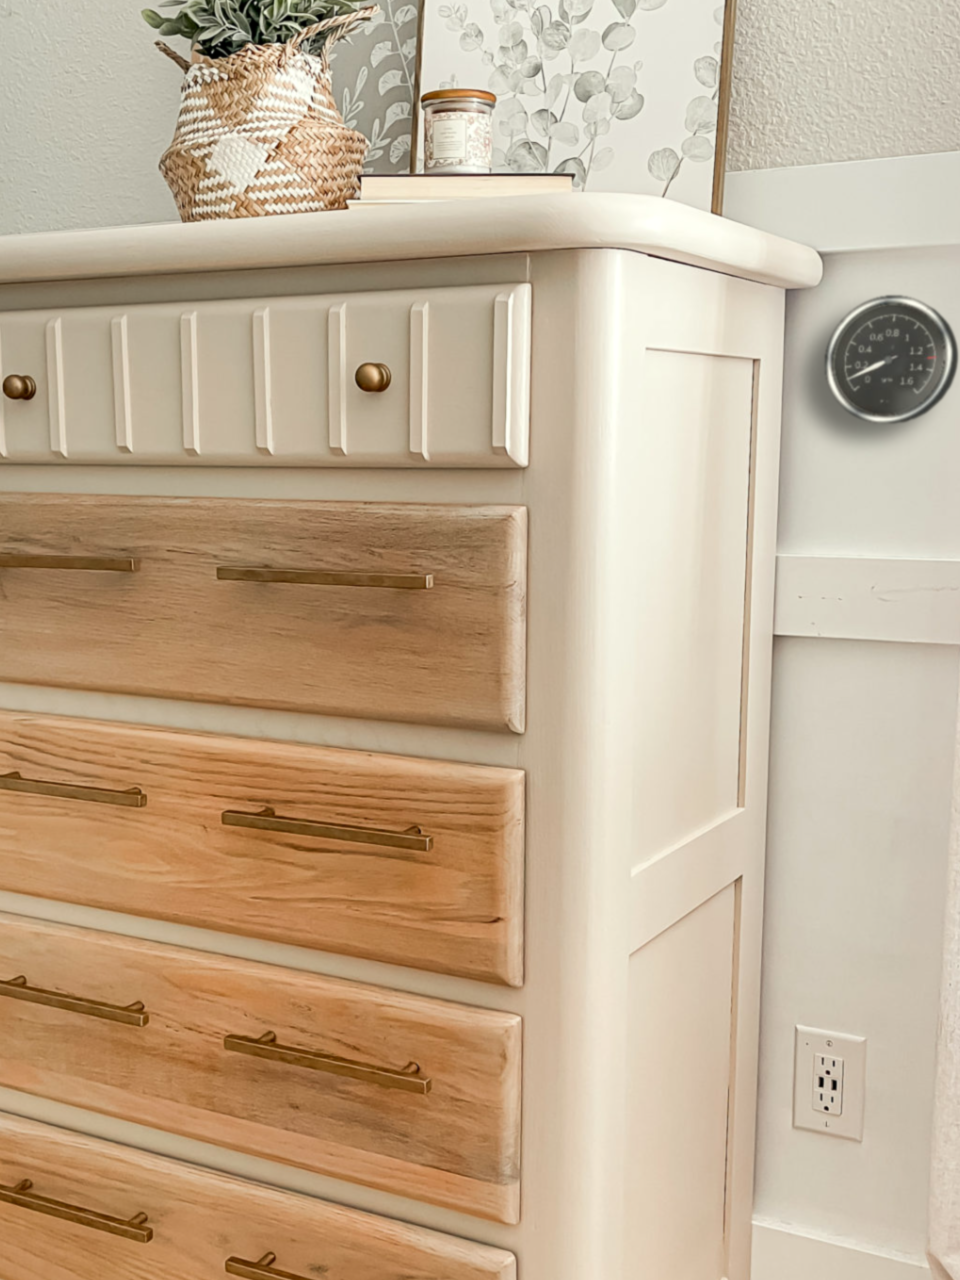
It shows value=0.1 unit=MPa
